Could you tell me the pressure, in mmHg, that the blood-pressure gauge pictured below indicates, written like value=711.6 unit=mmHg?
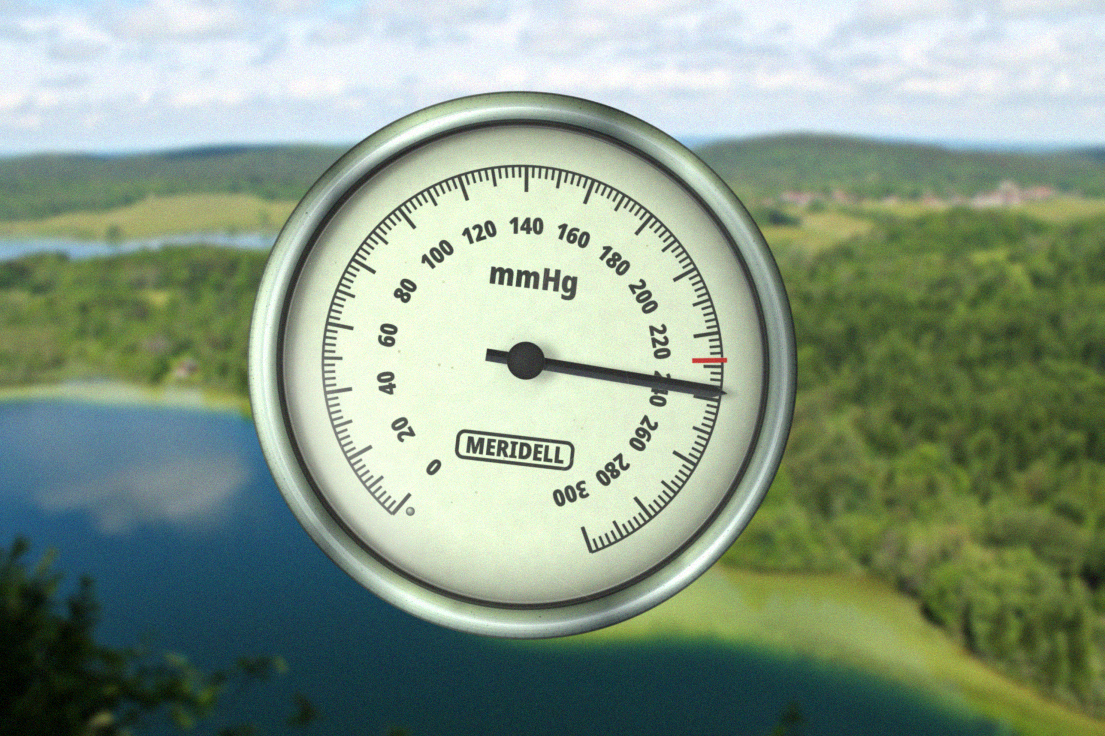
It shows value=238 unit=mmHg
